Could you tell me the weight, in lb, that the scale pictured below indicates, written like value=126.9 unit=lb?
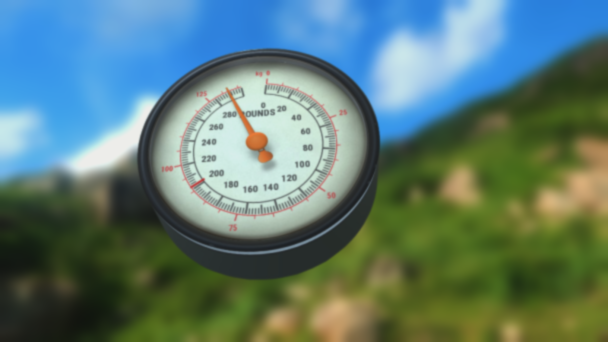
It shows value=290 unit=lb
